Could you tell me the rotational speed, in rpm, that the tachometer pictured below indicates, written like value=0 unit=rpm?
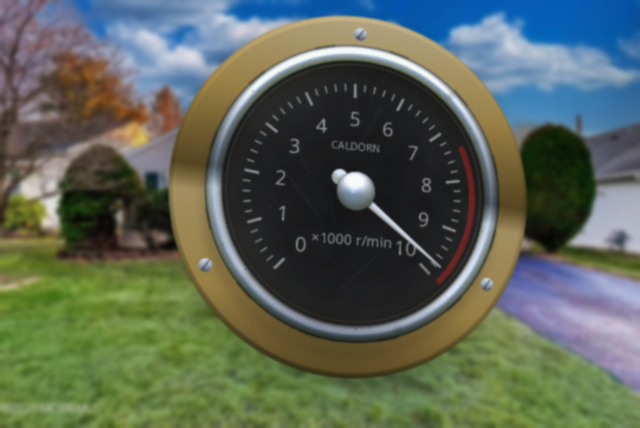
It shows value=9800 unit=rpm
